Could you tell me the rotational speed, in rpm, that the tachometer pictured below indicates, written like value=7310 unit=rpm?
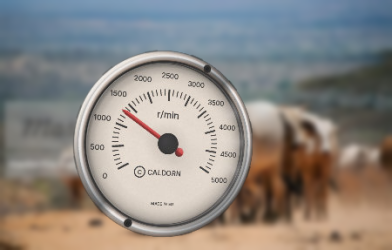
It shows value=1300 unit=rpm
